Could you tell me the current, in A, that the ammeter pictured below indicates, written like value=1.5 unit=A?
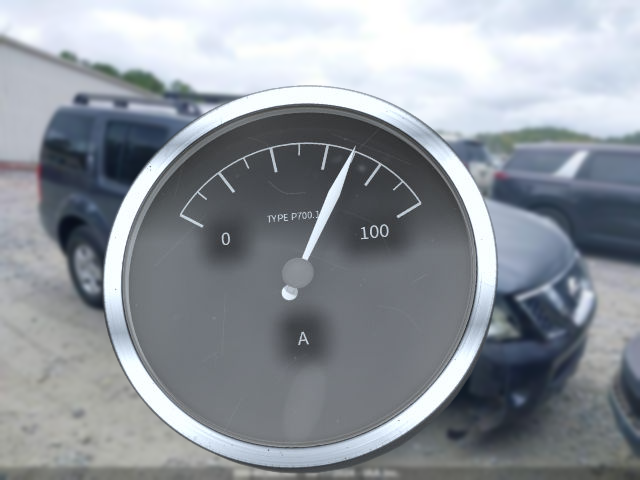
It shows value=70 unit=A
